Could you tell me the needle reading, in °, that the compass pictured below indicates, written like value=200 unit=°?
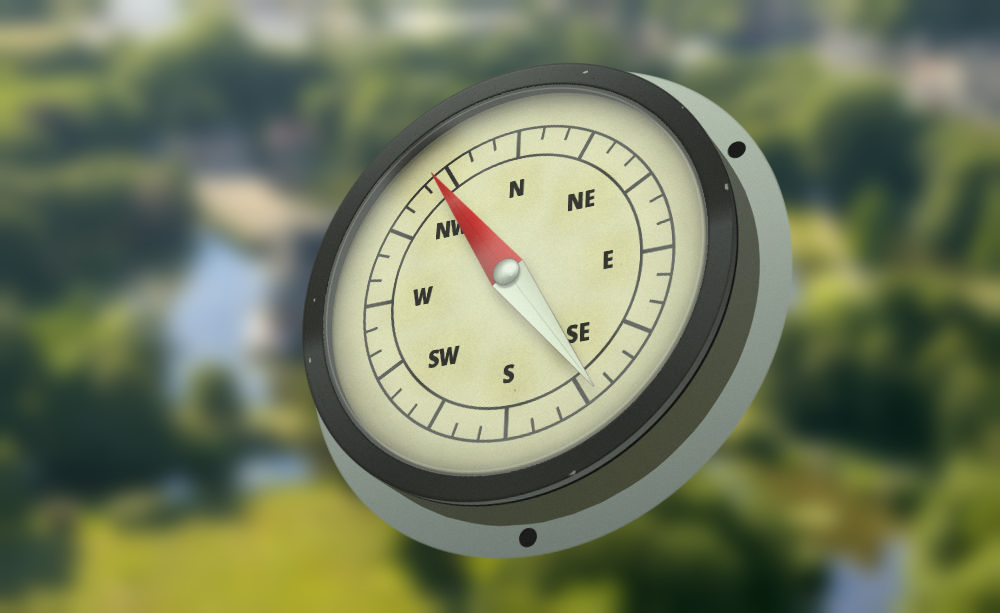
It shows value=325 unit=°
